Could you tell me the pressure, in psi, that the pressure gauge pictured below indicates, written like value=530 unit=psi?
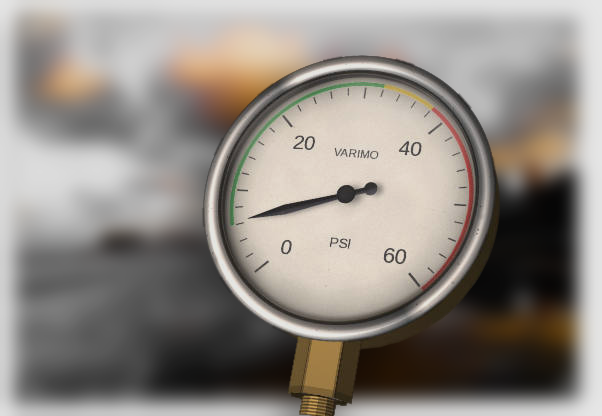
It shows value=6 unit=psi
